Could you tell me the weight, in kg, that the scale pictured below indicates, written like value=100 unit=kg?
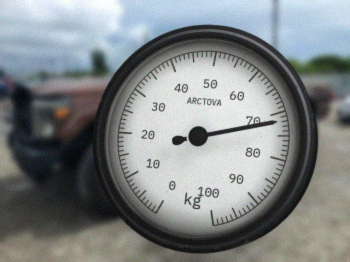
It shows value=72 unit=kg
